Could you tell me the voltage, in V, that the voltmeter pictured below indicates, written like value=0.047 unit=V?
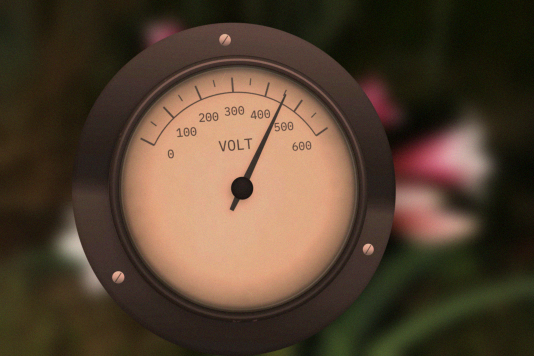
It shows value=450 unit=V
